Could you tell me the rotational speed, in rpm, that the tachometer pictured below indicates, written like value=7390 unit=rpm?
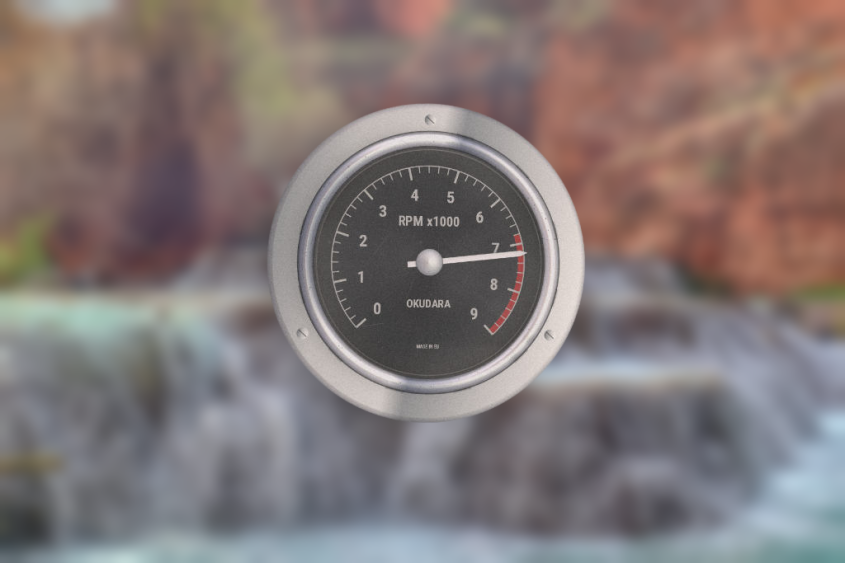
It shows value=7200 unit=rpm
